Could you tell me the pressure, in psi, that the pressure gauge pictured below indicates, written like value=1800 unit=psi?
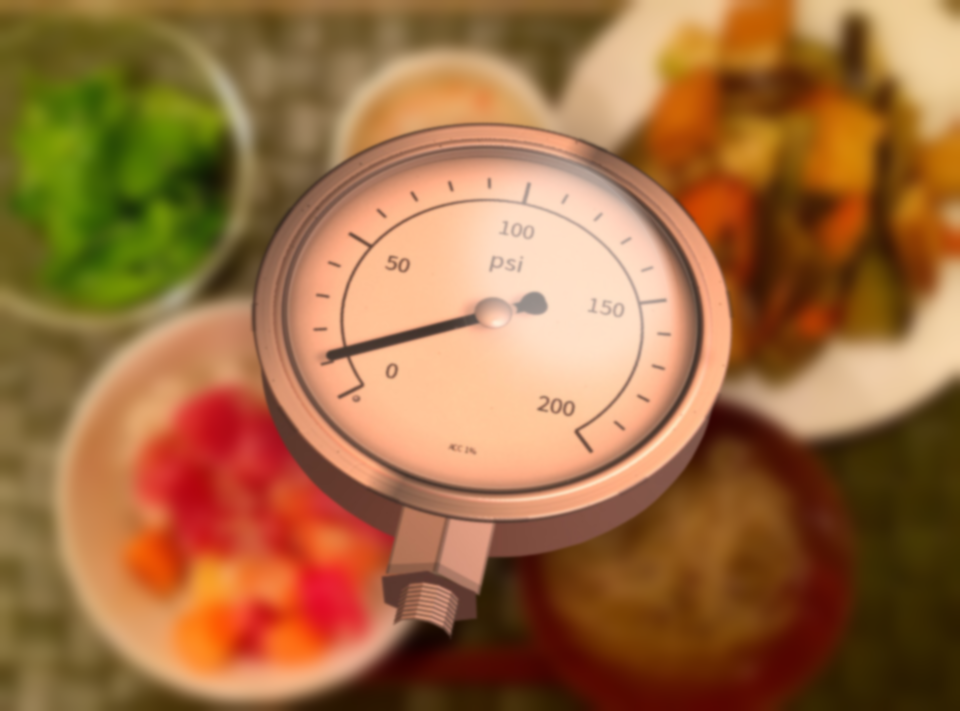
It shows value=10 unit=psi
